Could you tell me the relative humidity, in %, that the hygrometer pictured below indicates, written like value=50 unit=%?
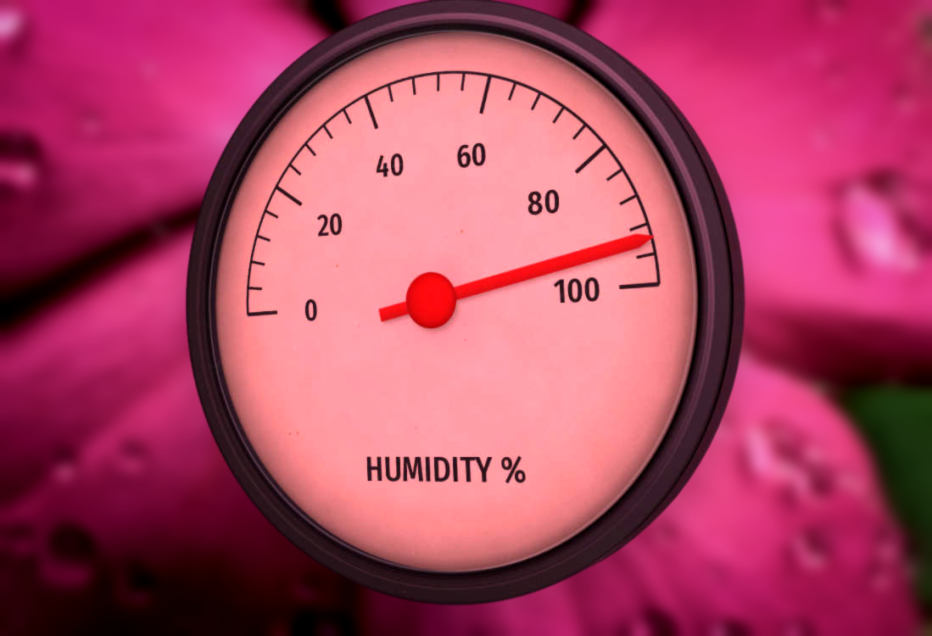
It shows value=94 unit=%
